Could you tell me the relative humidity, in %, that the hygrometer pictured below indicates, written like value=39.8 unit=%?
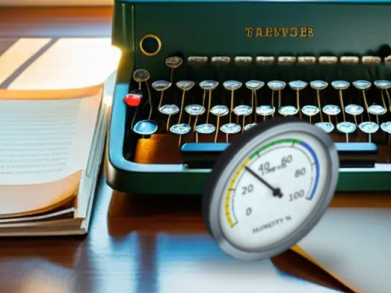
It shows value=32 unit=%
